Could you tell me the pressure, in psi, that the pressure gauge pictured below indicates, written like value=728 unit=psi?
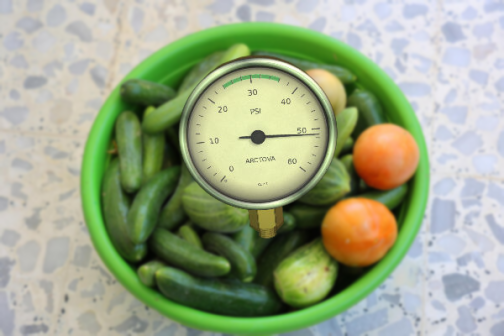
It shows value=51 unit=psi
